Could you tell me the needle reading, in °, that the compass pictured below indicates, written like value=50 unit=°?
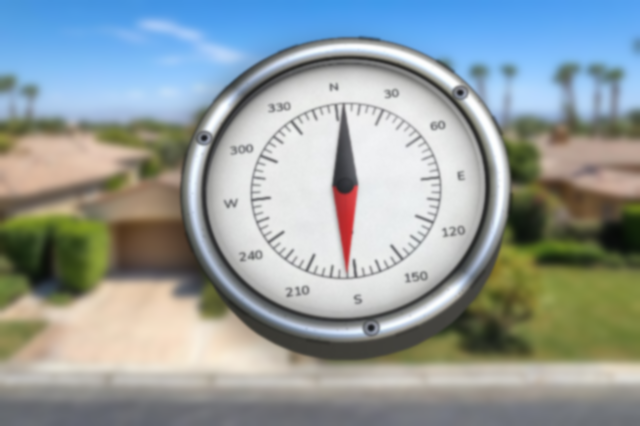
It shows value=185 unit=°
